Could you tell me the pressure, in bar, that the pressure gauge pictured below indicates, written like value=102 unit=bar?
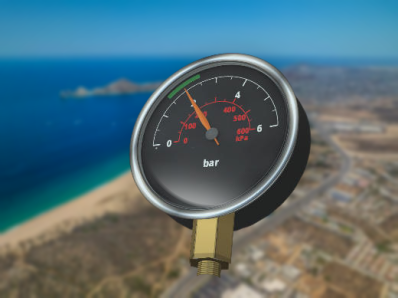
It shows value=2 unit=bar
